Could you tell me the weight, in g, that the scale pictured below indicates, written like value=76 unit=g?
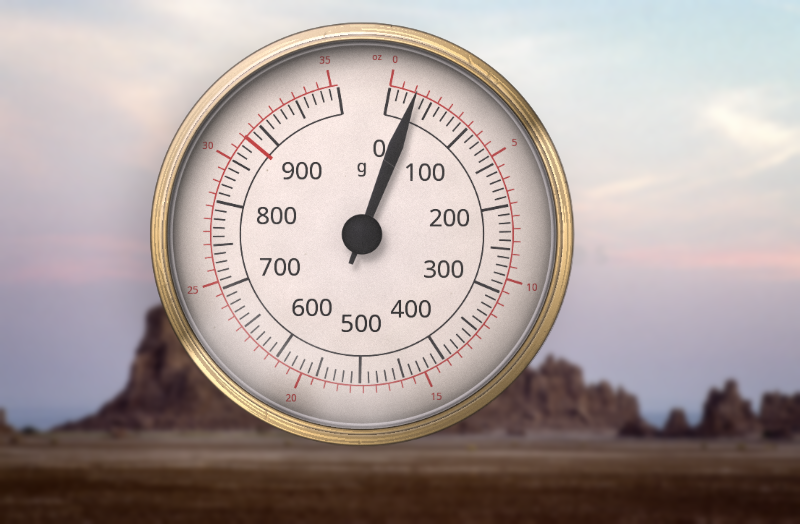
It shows value=30 unit=g
